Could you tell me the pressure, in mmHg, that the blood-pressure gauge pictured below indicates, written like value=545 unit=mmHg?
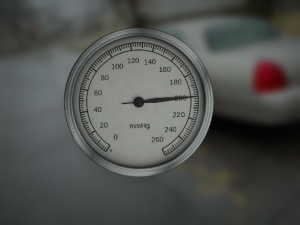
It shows value=200 unit=mmHg
